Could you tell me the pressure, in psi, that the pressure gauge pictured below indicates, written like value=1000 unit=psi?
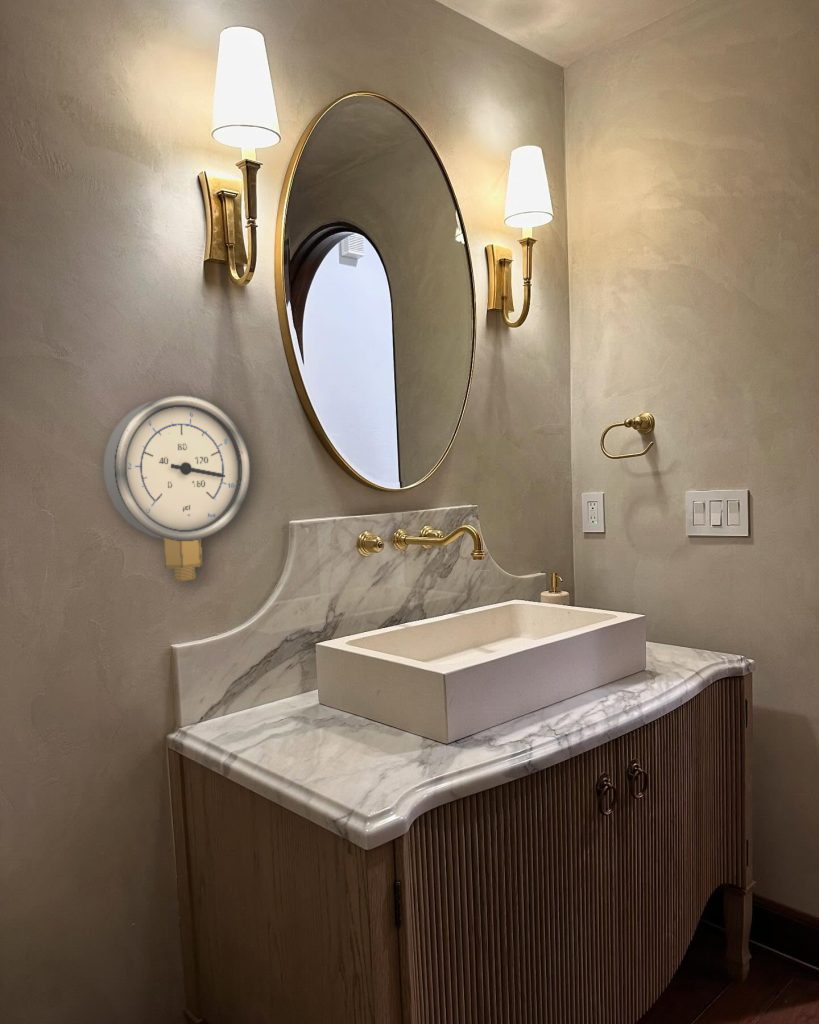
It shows value=140 unit=psi
